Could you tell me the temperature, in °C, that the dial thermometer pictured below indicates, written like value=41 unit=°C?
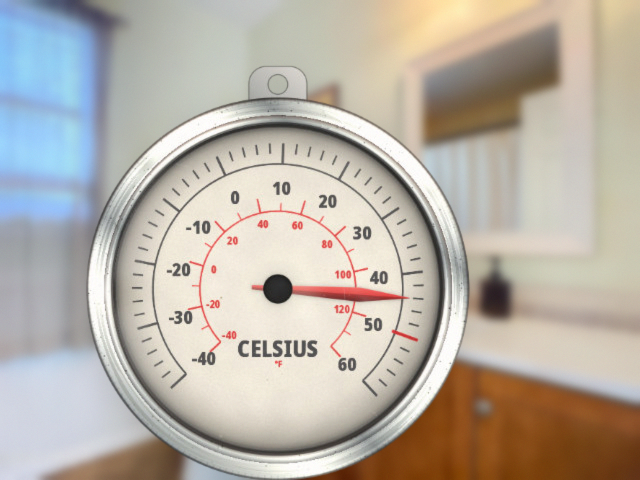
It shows value=44 unit=°C
